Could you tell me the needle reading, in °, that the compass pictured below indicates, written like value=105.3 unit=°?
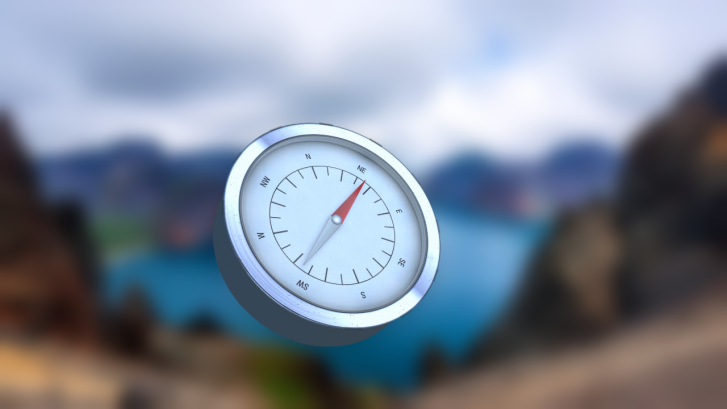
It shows value=52.5 unit=°
